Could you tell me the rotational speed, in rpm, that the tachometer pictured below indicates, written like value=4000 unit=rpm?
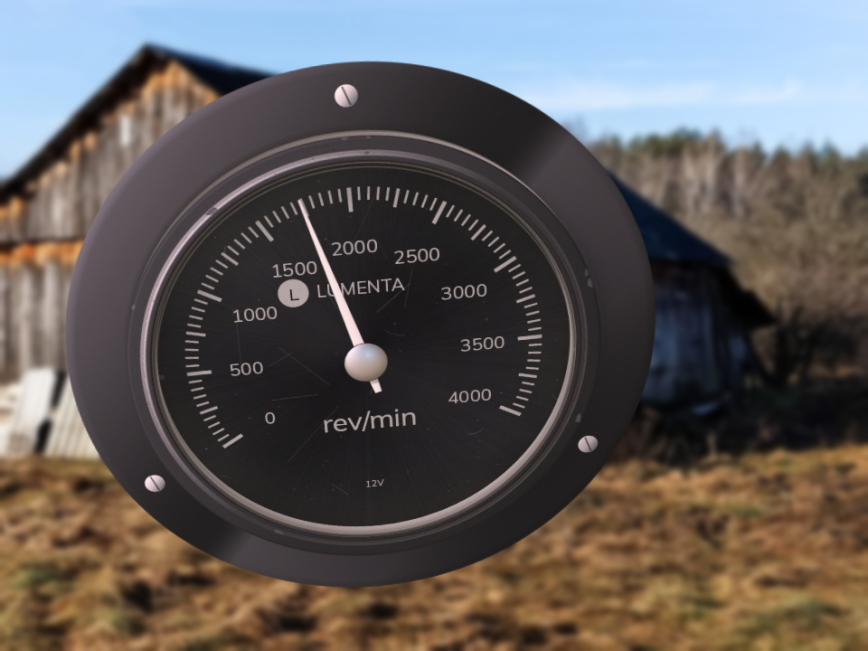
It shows value=1750 unit=rpm
